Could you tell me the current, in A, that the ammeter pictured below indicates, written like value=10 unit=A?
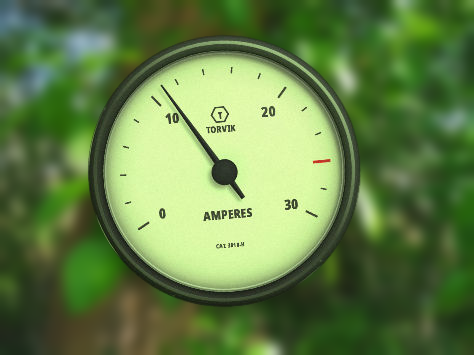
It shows value=11 unit=A
